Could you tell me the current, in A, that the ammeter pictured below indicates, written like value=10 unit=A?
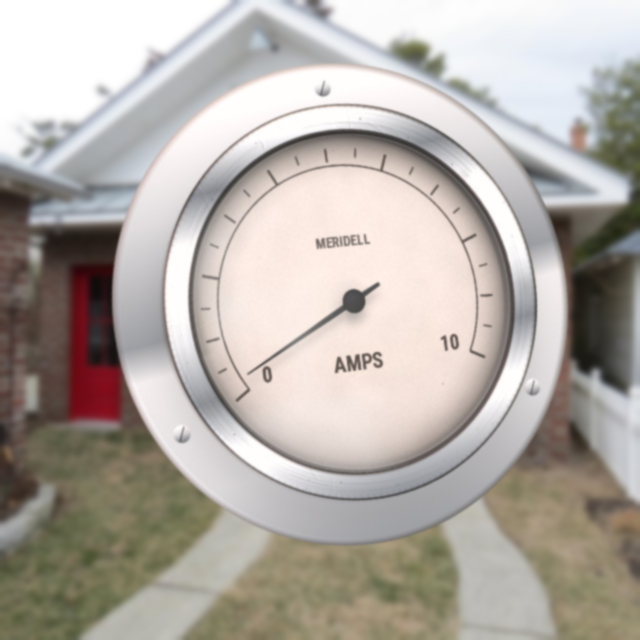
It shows value=0.25 unit=A
